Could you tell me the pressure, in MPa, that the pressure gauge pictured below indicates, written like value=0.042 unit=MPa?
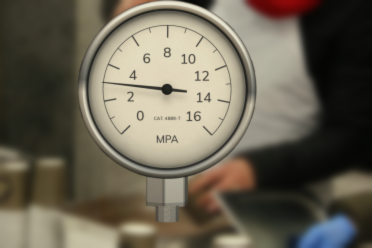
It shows value=3 unit=MPa
